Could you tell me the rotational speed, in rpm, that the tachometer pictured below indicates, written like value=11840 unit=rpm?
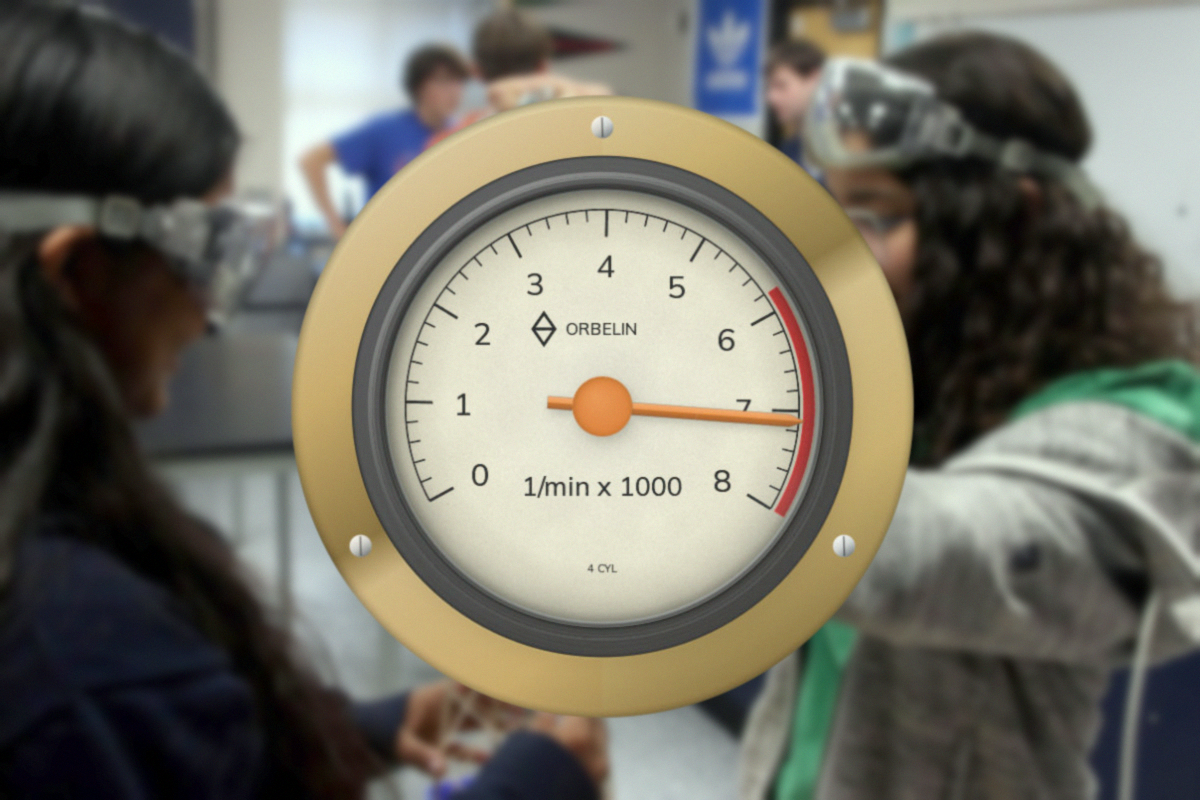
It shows value=7100 unit=rpm
